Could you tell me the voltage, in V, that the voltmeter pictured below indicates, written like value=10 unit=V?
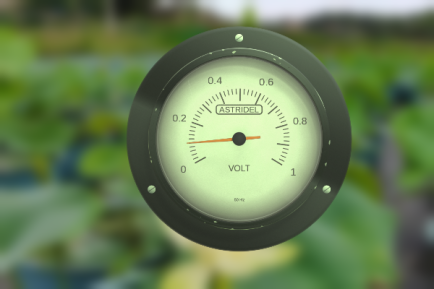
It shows value=0.1 unit=V
